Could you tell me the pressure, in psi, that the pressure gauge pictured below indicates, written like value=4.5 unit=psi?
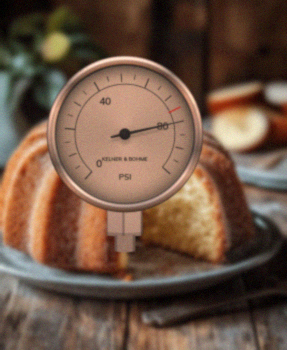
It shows value=80 unit=psi
